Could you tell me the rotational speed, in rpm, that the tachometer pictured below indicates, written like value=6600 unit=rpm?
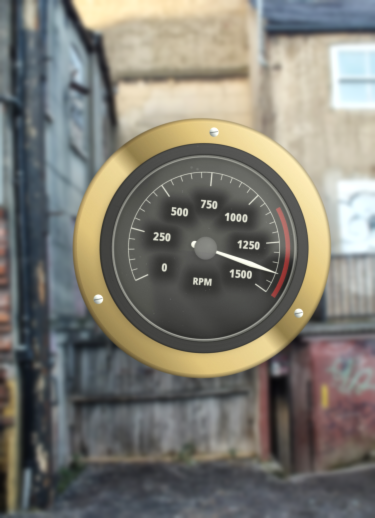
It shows value=1400 unit=rpm
